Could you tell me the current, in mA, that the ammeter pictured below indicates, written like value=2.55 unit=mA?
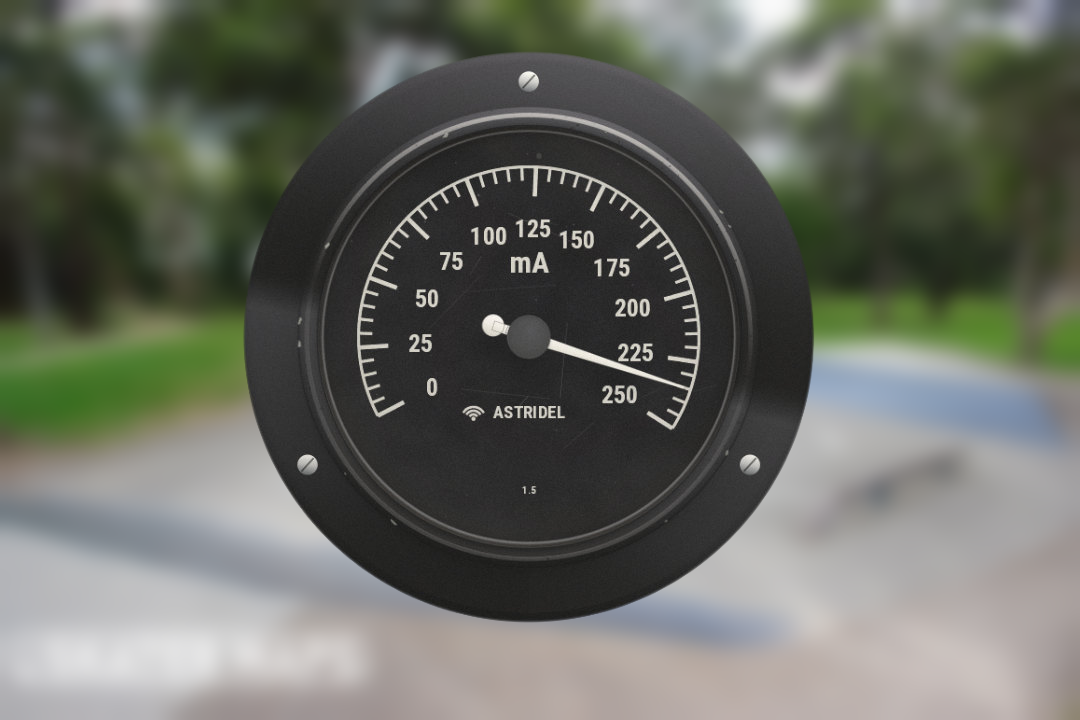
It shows value=235 unit=mA
